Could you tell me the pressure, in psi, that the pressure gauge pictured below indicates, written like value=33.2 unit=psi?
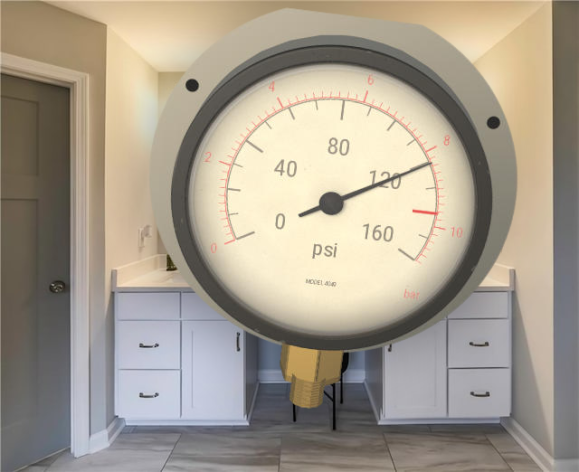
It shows value=120 unit=psi
